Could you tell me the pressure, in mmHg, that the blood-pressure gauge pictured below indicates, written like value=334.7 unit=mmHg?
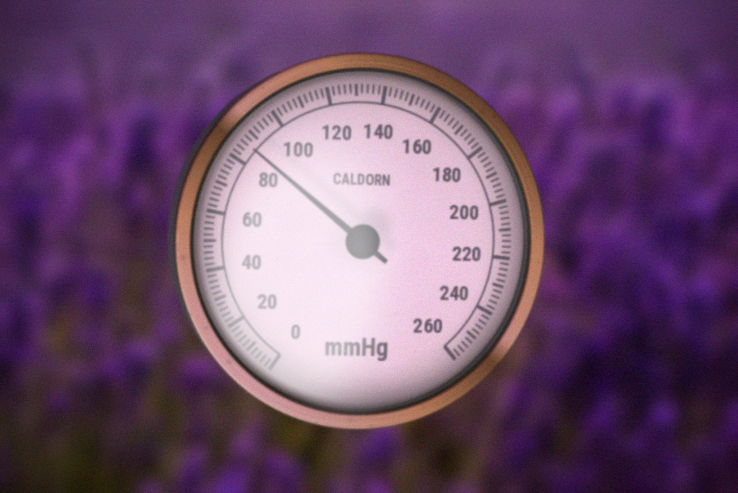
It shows value=86 unit=mmHg
